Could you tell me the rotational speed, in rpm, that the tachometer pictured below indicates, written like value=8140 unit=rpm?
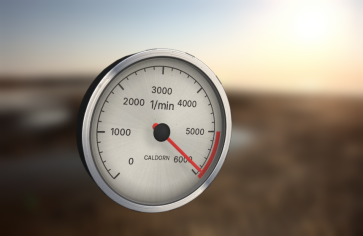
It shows value=5900 unit=rpm
